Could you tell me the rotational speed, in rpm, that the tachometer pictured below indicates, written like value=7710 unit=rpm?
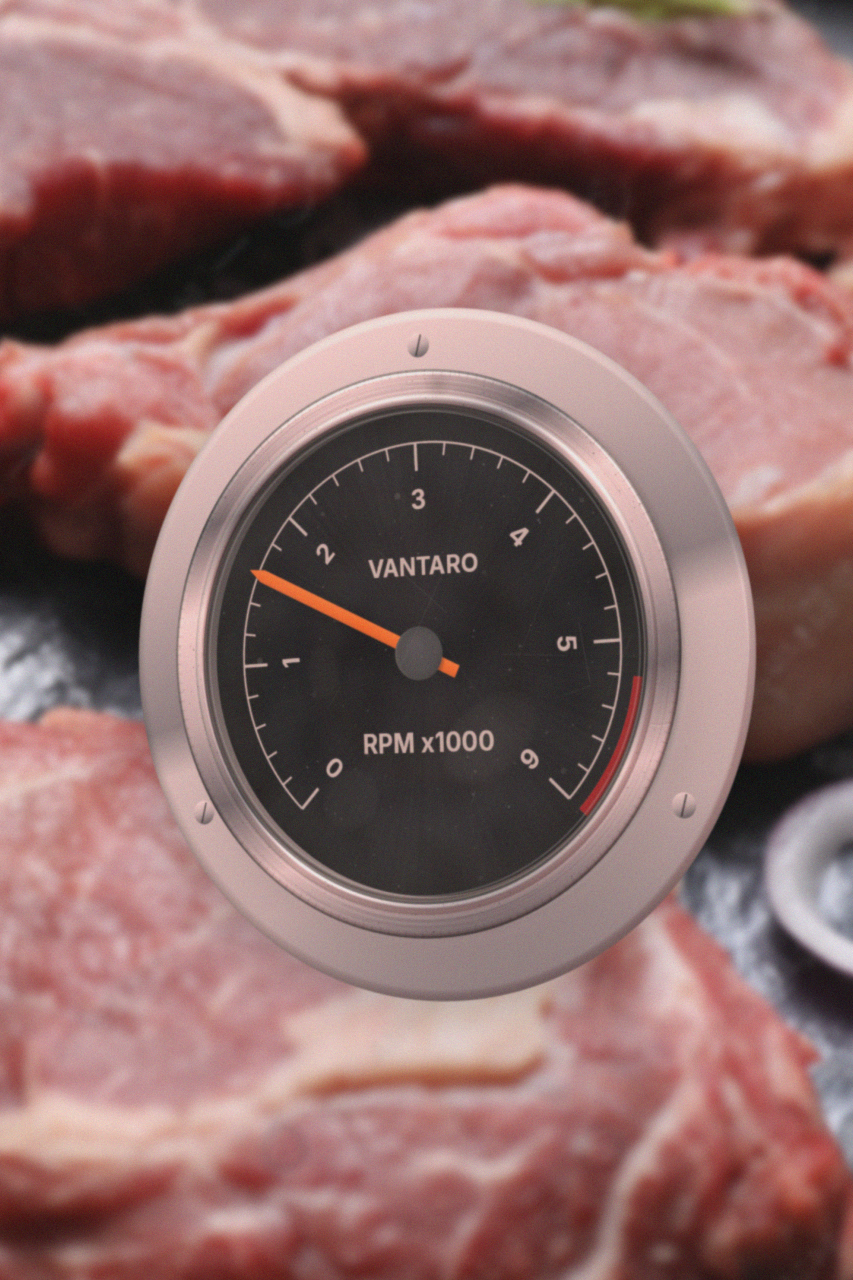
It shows value=1600 unit=rpm
